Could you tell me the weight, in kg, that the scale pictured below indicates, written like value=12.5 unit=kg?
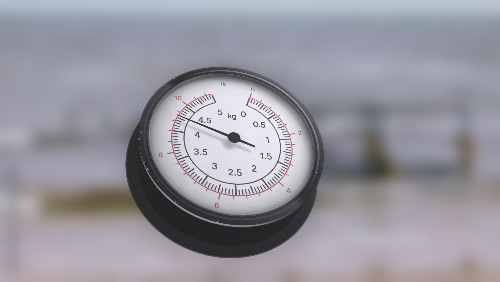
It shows value=4.25 unit=kg
